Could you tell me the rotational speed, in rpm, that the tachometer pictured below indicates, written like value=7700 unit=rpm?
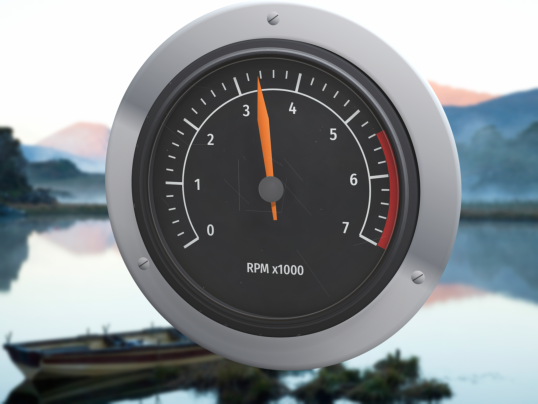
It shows value=3400 unit=rpm
